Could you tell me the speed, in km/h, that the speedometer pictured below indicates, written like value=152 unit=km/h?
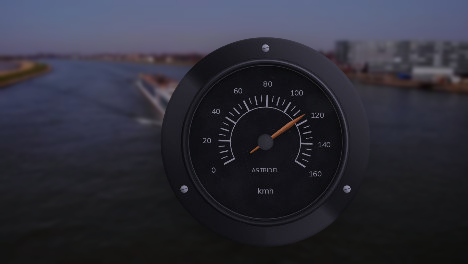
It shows value=115 unit=km/h
